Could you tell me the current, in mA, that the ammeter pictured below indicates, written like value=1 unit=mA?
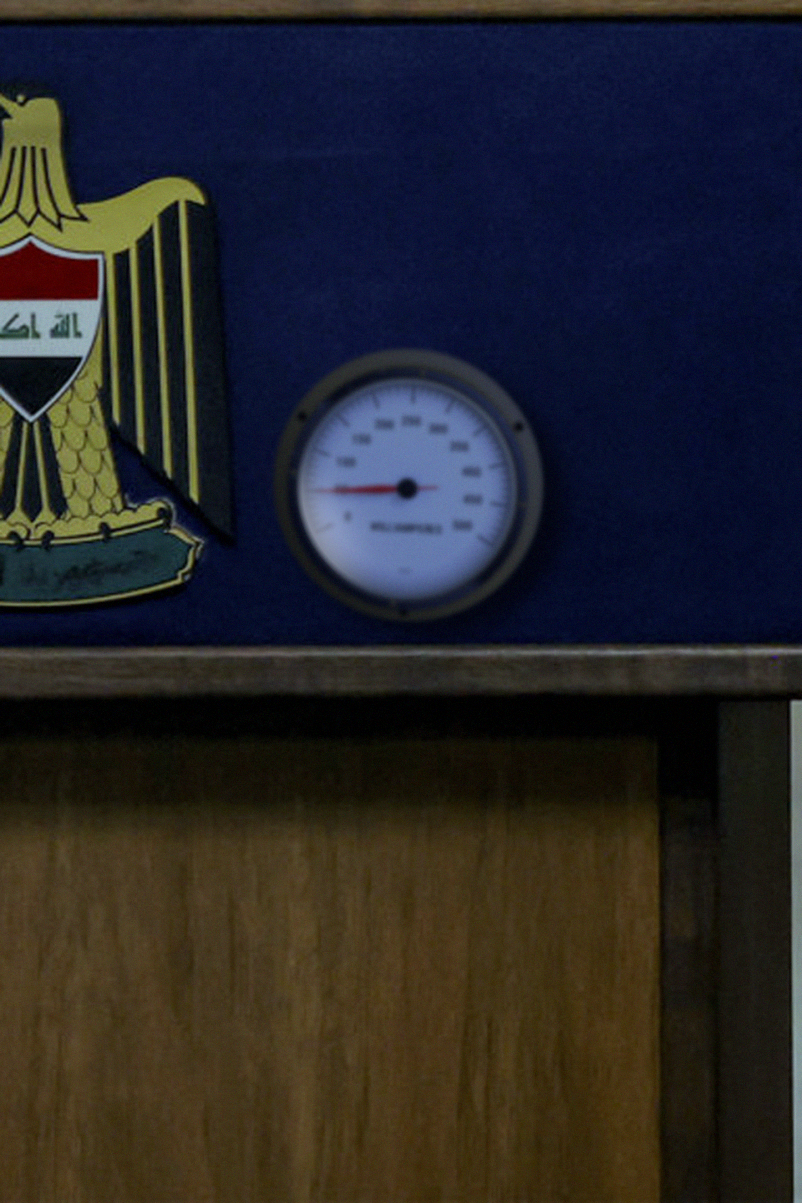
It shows value=50 unit=mA
